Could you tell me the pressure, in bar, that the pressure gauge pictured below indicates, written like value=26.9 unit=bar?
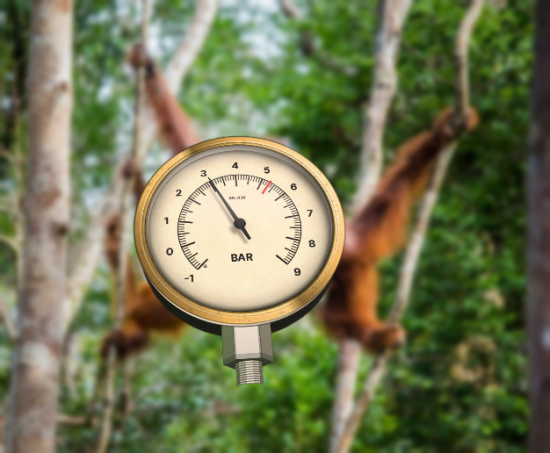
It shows value=3 unit=bar
